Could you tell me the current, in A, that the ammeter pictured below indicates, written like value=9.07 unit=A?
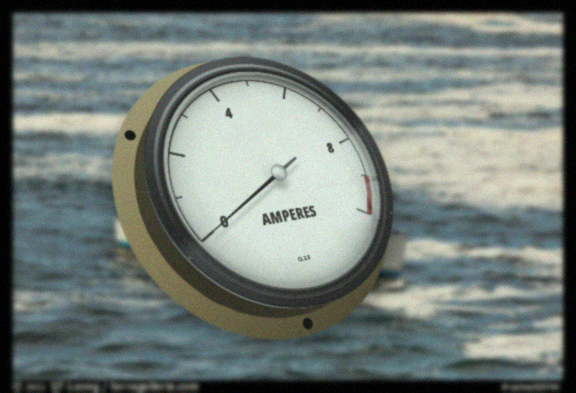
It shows value=0 unit=A
